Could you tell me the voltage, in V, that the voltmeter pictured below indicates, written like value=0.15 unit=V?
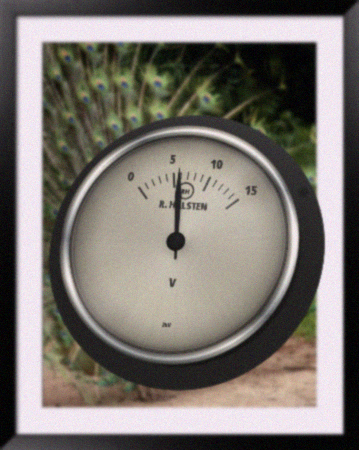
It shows value=6 unit=V
